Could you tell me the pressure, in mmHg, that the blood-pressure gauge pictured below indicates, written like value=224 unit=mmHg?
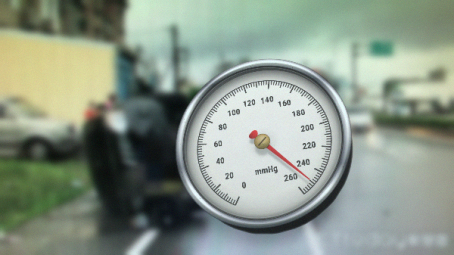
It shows value=250 unit=mmHg
